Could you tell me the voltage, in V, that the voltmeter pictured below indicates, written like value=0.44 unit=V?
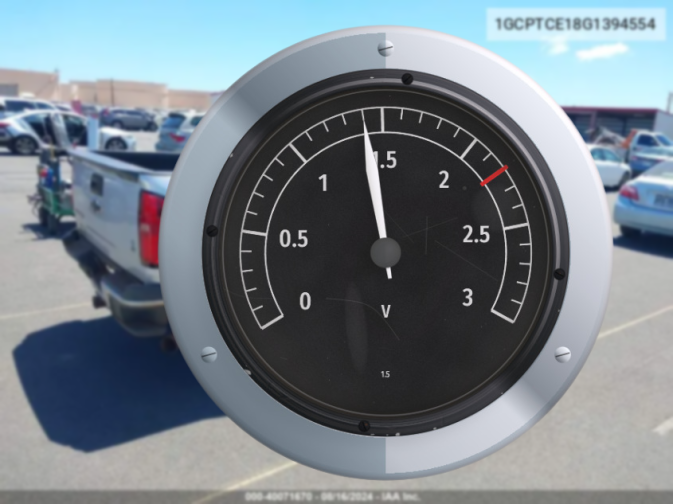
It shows value=1.4 unit=V
